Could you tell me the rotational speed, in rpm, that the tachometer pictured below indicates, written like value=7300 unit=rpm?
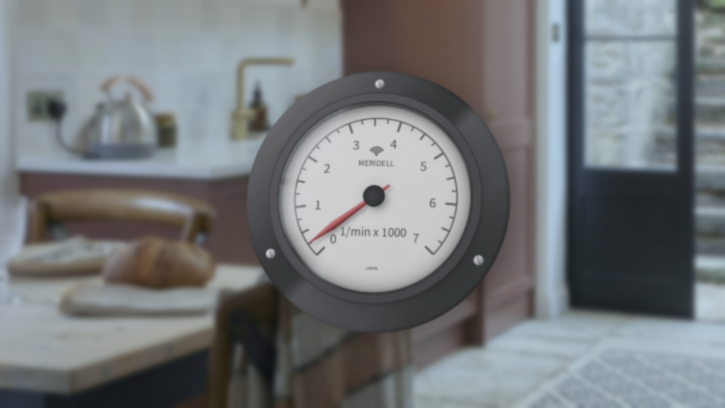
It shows value=250 unit=rpm
